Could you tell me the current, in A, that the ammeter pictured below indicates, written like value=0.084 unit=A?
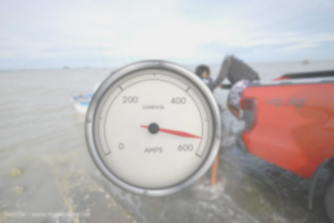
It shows value=550 unit=A
